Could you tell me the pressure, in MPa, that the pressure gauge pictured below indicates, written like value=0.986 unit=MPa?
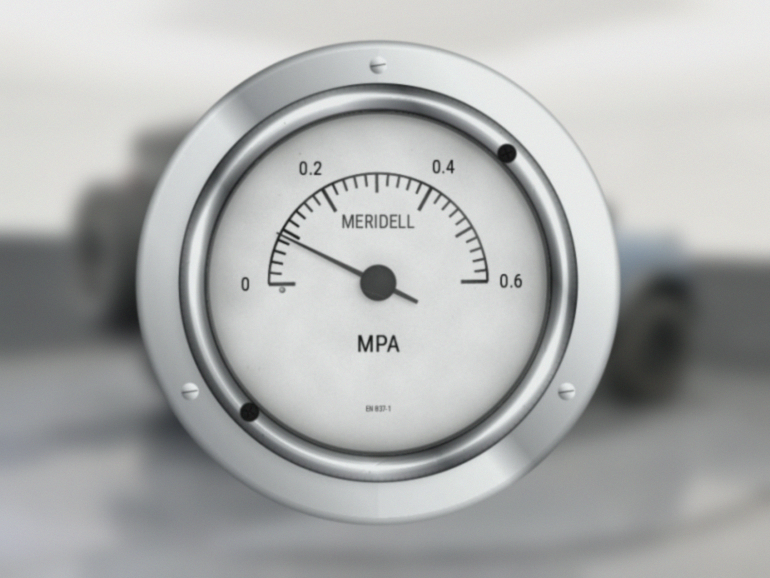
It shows value=0.09 unit=MPa
